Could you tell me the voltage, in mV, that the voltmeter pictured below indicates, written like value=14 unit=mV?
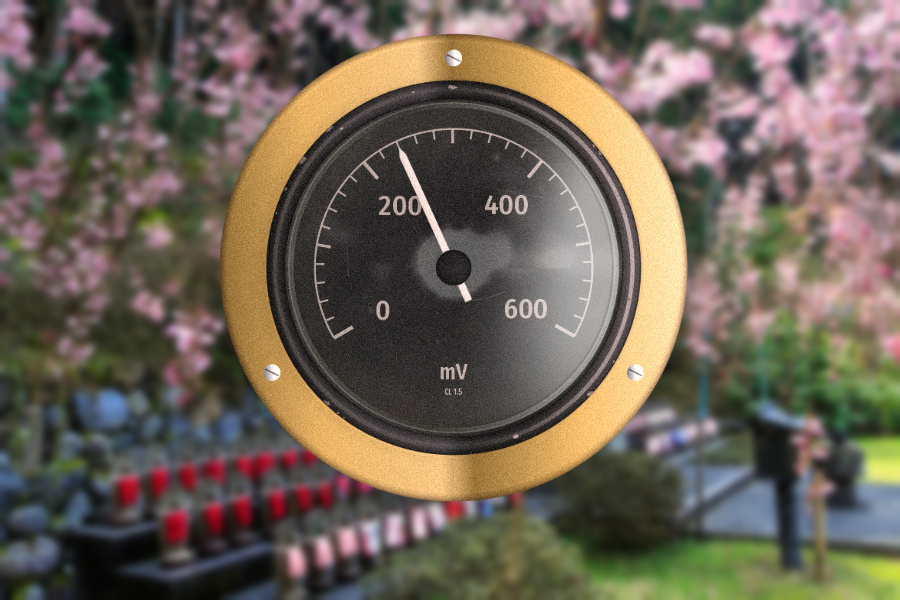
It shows value=240 unit=mV
